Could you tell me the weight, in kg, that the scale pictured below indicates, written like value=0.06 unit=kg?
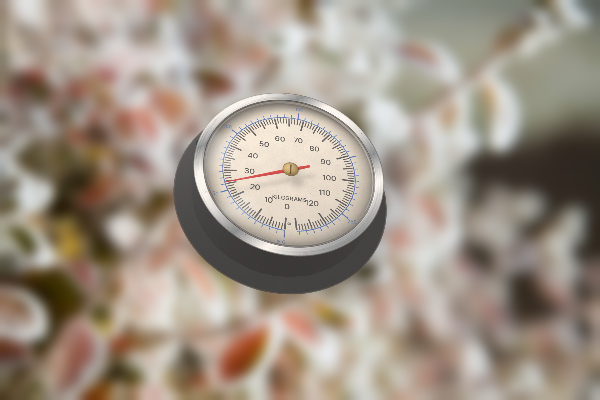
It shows value=25 unit=kg
